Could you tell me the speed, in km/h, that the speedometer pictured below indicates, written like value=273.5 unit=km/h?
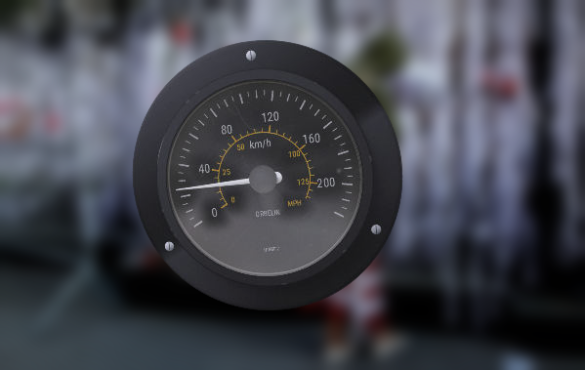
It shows value=25 unit=km/h
